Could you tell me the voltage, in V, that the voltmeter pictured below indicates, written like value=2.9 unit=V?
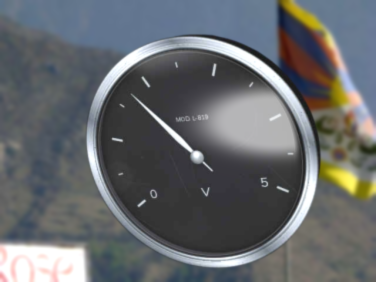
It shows value=1.75 unit=V
